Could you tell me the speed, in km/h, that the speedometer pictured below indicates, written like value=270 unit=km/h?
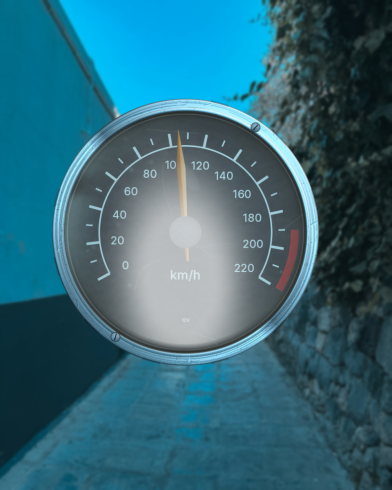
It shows value=105 unit=km/h
